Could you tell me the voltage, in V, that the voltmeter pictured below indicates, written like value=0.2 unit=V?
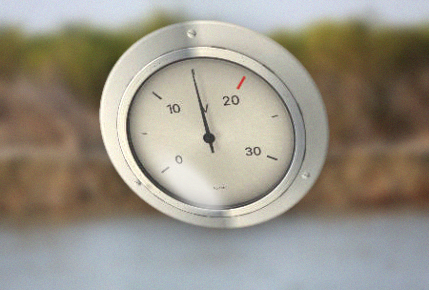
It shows value=15 unit=V
